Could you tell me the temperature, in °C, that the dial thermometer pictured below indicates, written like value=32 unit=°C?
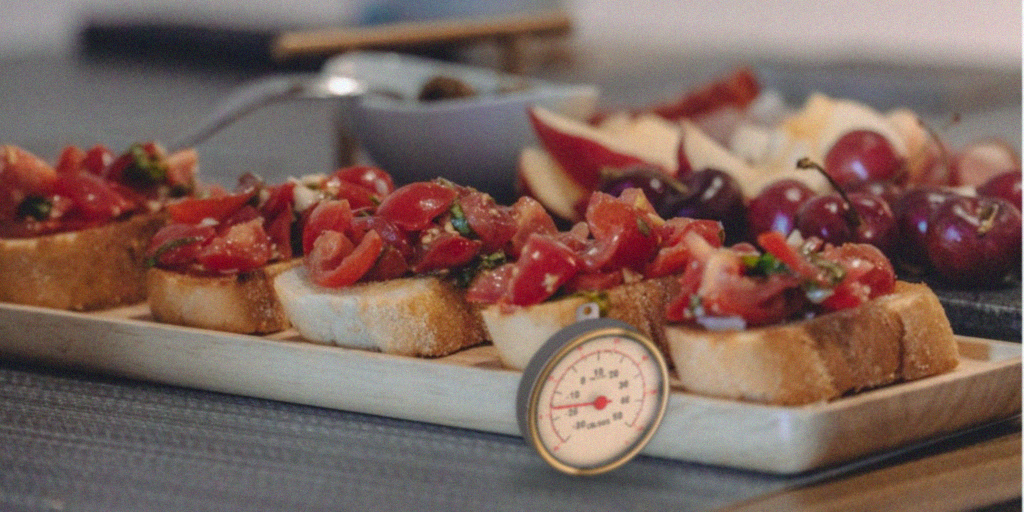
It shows value=-15 unit=°C
